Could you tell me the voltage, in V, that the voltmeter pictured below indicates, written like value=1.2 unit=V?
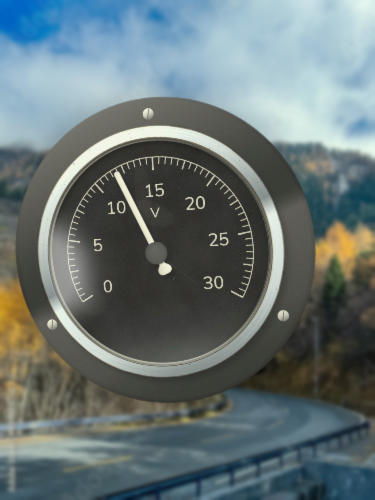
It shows value=12 unit=V
